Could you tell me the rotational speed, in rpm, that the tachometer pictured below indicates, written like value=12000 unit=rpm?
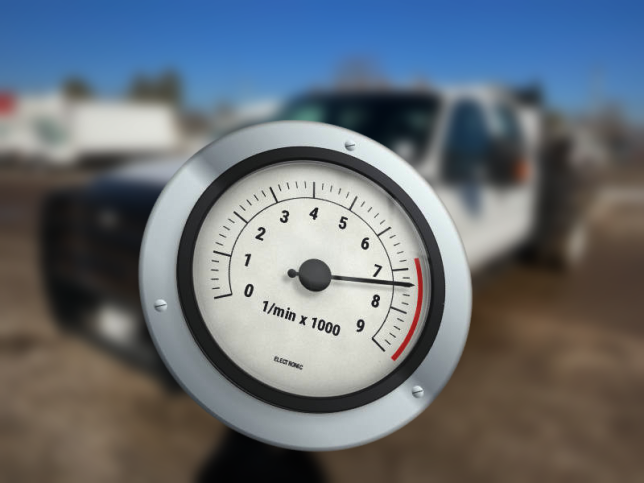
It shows value=7400 unit=rpm
